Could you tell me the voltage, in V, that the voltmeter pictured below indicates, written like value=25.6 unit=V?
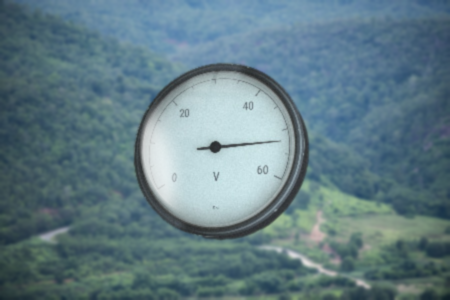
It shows value=52.5 unit=V
